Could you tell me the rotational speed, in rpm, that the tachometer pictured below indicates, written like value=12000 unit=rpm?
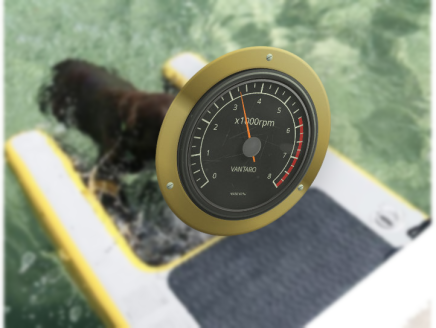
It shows value=3250 unit=rpm
